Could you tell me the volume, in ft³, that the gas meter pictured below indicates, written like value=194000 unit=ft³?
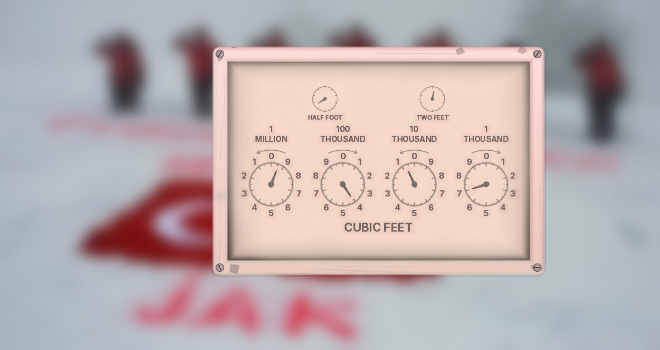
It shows value=940700 unit=ft³
